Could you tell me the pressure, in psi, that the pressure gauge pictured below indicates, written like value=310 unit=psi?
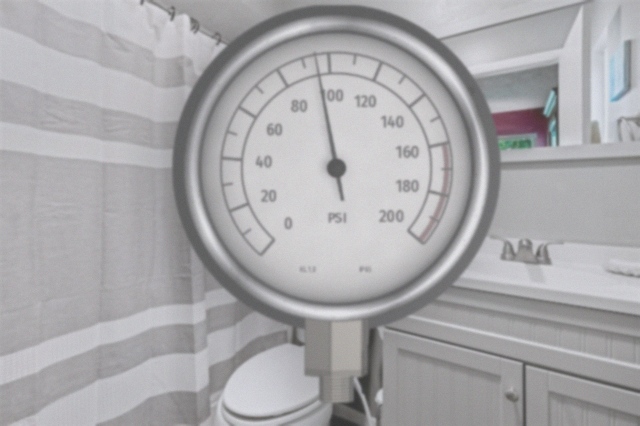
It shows value=95 unit=psi
